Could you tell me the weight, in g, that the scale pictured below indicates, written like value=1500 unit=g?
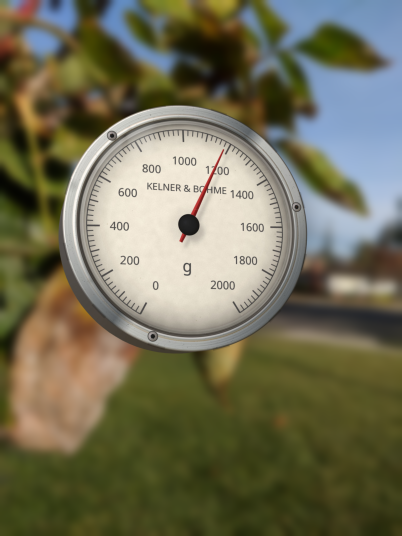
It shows value=1180 unit=g
